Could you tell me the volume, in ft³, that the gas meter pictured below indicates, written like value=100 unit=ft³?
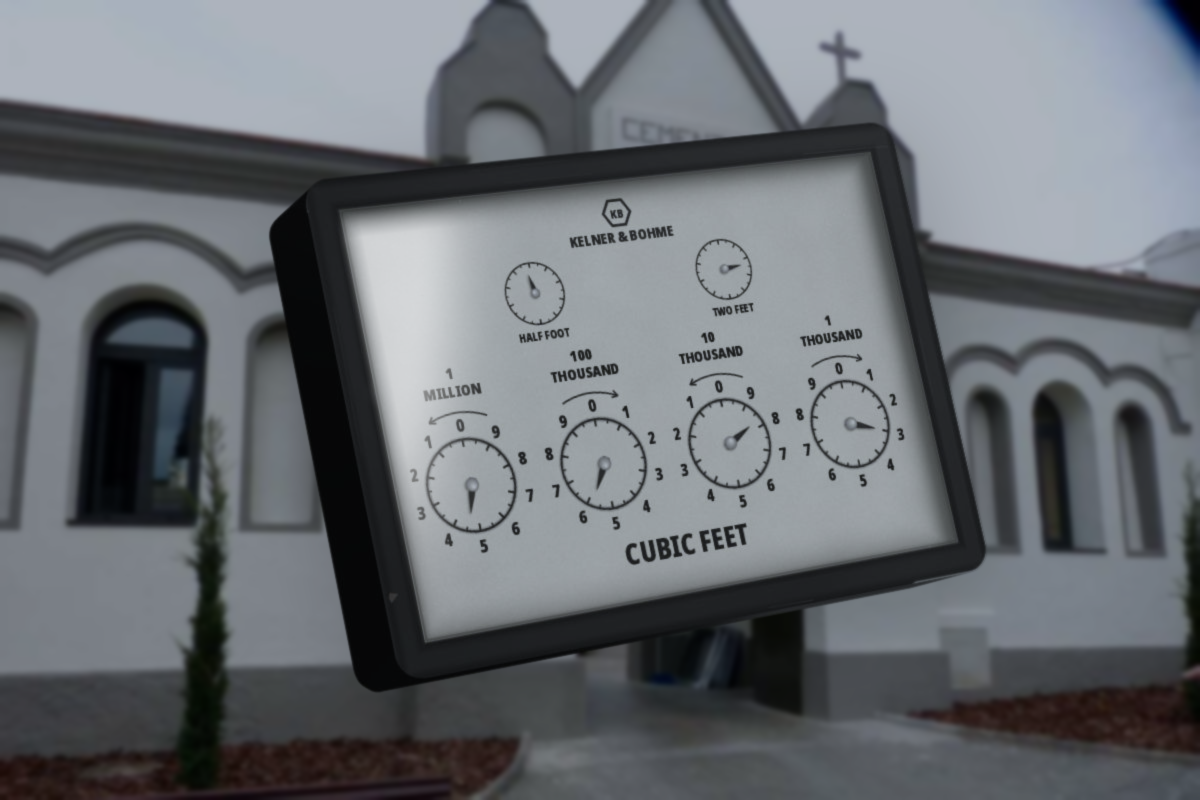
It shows value=458300 unit=ft³
